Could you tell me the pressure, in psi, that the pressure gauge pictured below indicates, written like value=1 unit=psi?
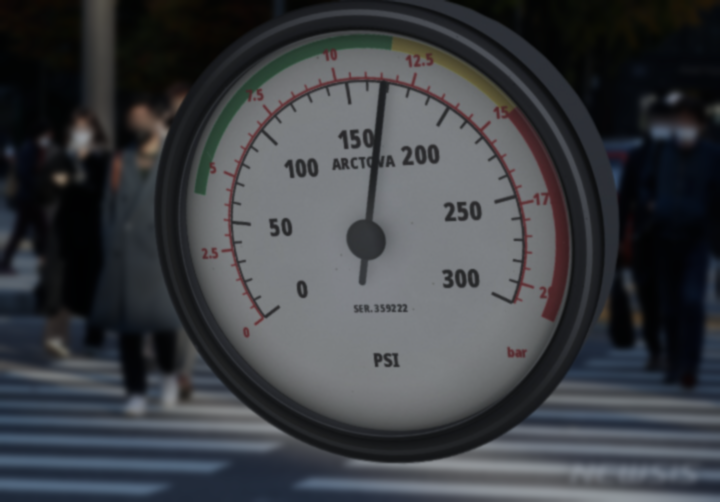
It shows value=170 unit=psi
